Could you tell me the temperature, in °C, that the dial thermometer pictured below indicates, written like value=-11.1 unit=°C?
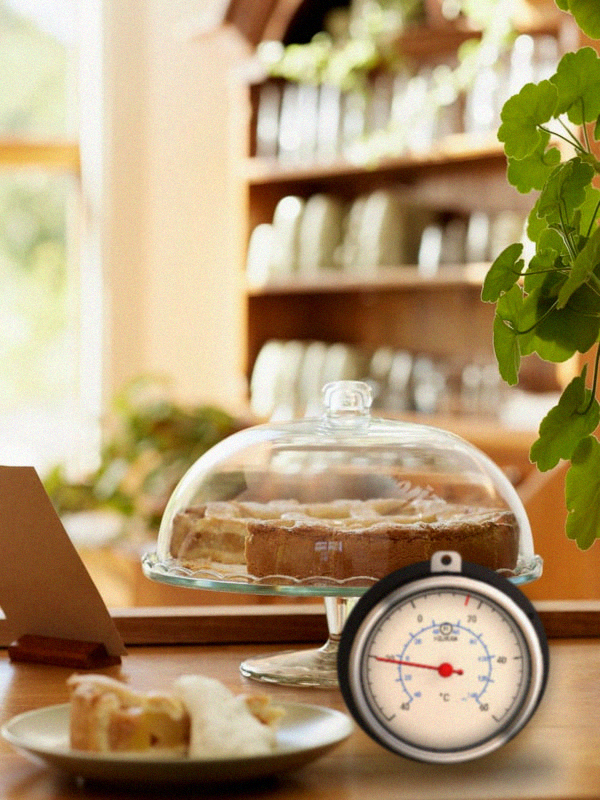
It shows value=-20 unit=°C
